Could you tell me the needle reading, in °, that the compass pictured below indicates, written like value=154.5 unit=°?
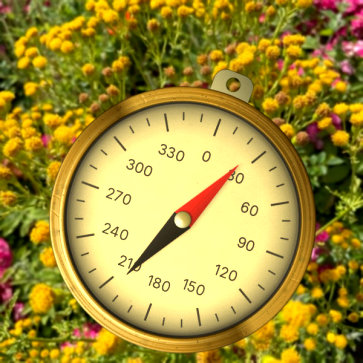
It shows value=25 unit=°
